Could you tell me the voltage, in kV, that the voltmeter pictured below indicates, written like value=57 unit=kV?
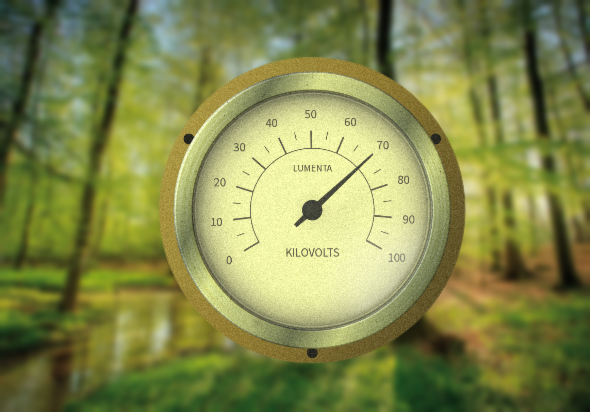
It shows value=70 unit=kV
